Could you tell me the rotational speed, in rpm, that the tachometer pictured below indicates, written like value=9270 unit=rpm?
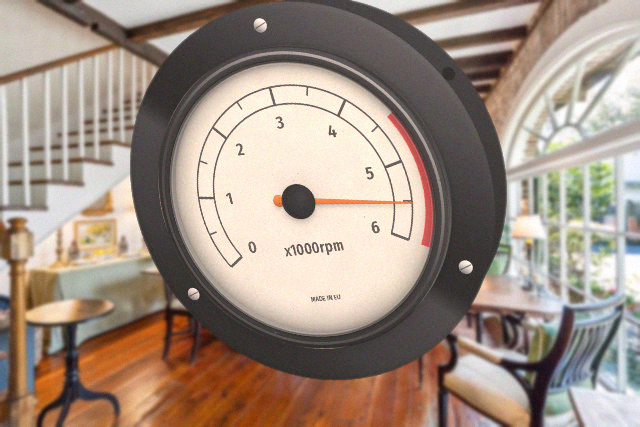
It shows value=5500 unit=rpm
